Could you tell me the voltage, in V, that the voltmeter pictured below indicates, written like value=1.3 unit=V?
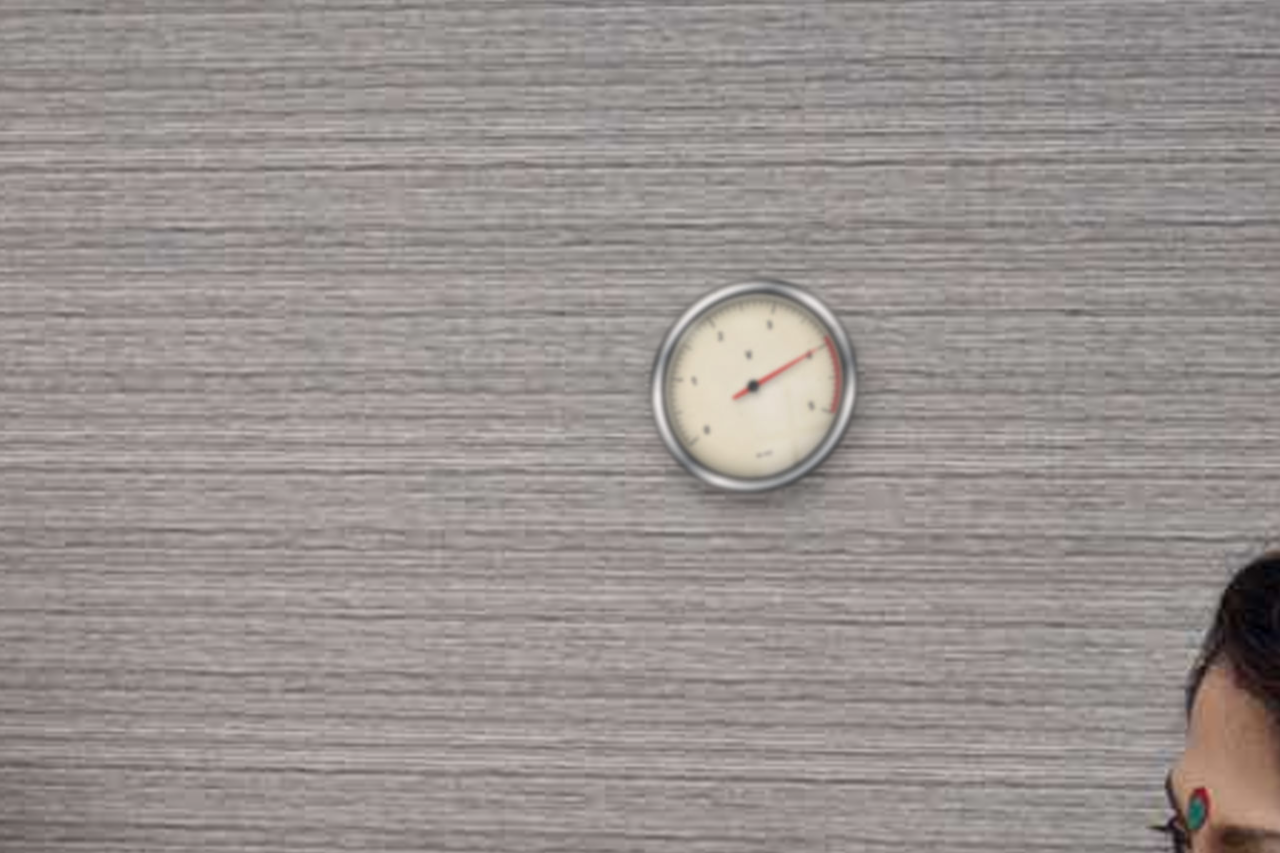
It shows value=4 unit=V
